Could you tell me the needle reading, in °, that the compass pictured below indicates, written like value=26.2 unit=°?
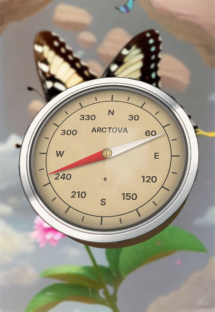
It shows value=247.5 unit=°
